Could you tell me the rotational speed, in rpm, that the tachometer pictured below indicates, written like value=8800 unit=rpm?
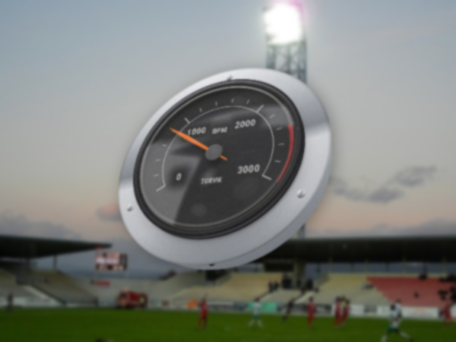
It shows value=800 unit=rpm
